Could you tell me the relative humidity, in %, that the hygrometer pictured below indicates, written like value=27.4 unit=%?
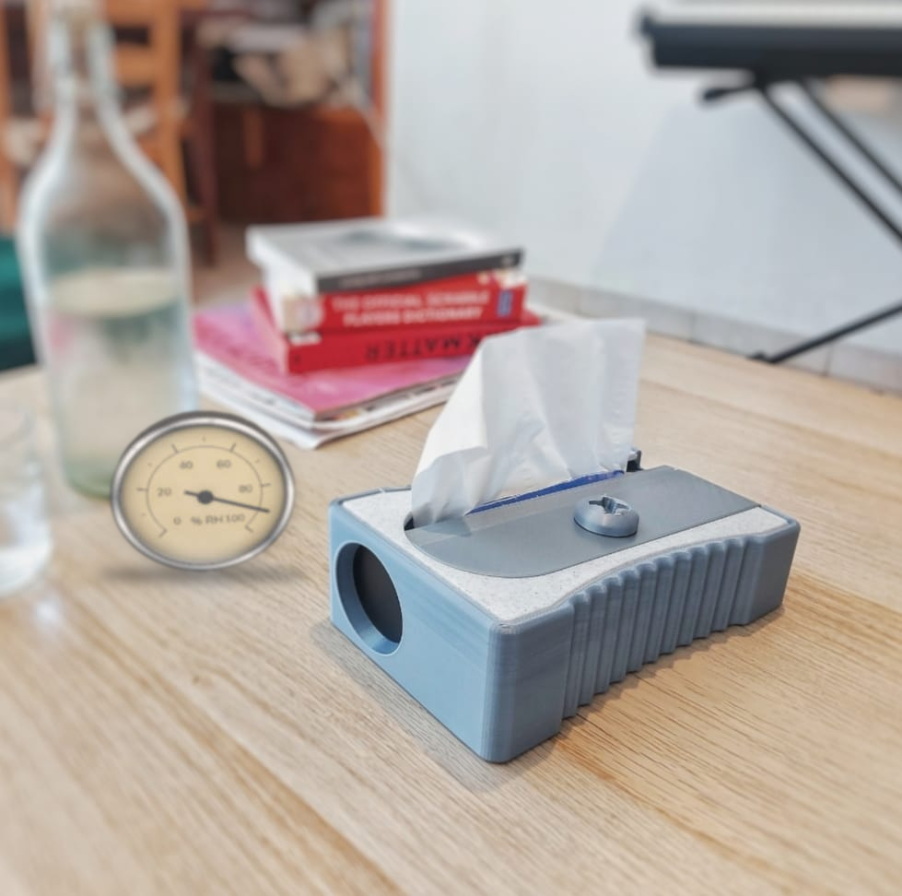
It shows value=90 unit=%
